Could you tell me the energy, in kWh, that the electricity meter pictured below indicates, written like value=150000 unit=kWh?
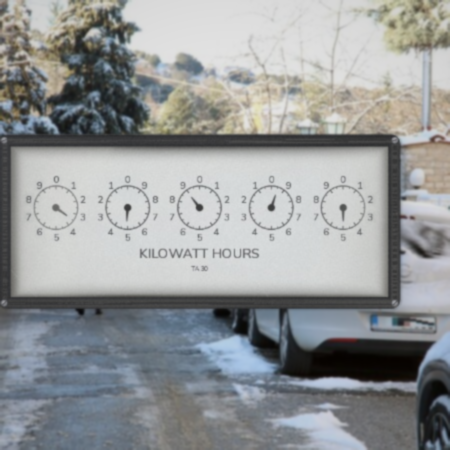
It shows value=34895 unit=kWh
